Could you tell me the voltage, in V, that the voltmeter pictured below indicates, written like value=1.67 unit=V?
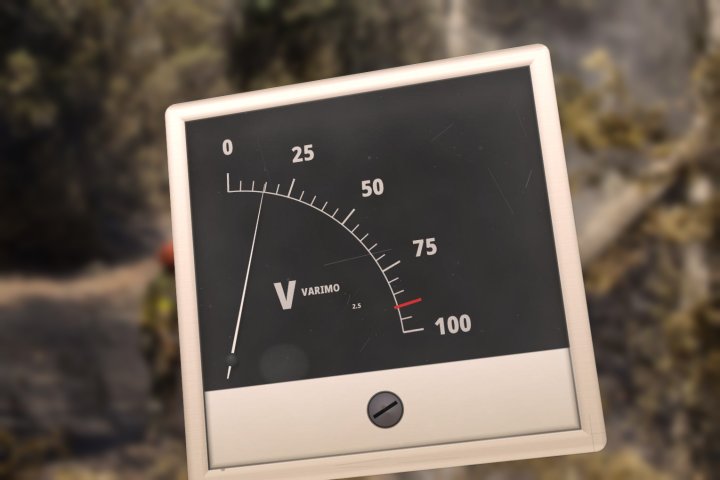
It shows value=15 unit=V
